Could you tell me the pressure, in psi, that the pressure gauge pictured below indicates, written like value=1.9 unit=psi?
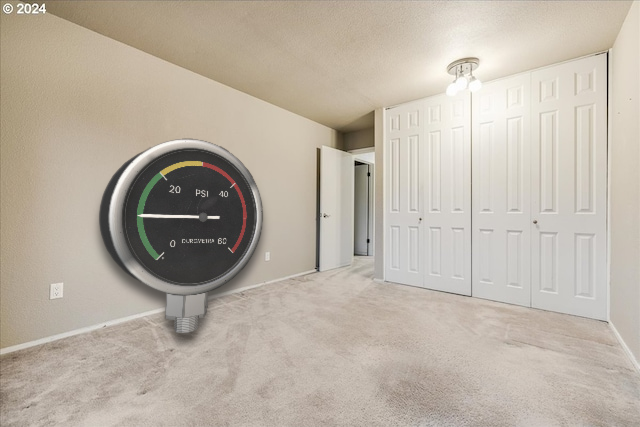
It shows value=10 unit=psi
